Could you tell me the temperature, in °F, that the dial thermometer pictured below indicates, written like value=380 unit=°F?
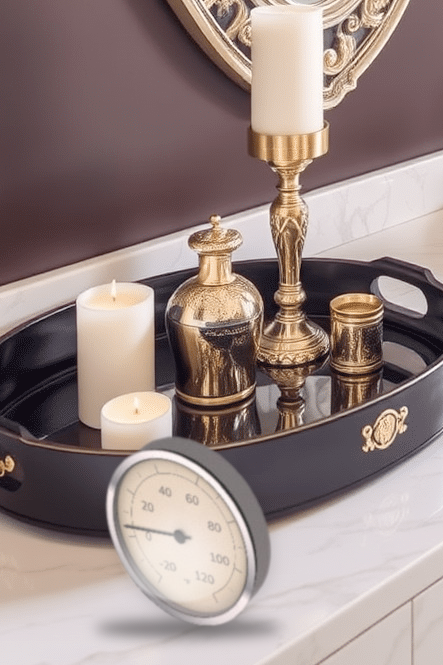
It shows value=5 unit=°F
